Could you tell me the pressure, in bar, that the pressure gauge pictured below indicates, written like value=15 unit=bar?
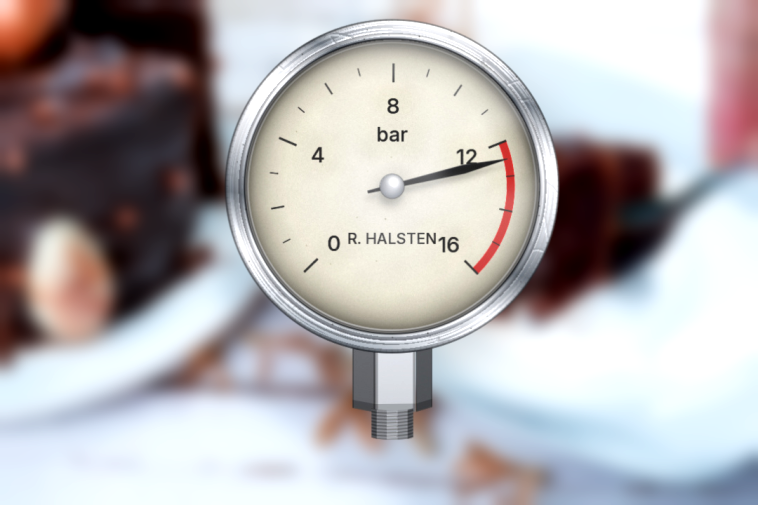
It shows value=12.5 unit=bar
